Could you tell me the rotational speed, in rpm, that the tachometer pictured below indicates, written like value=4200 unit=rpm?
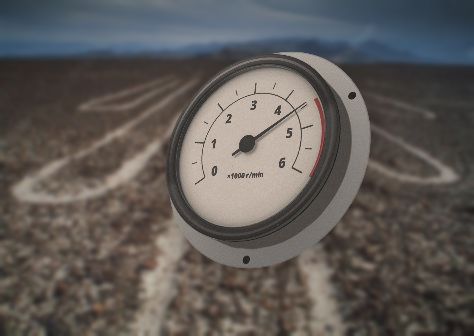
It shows value=4500 unit=rpm
